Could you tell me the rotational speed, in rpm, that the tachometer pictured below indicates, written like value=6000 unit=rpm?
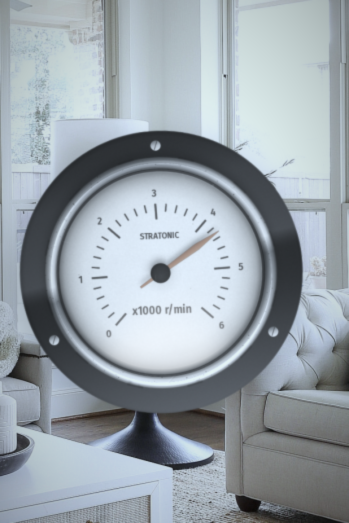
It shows value=4300 unit=rpm
